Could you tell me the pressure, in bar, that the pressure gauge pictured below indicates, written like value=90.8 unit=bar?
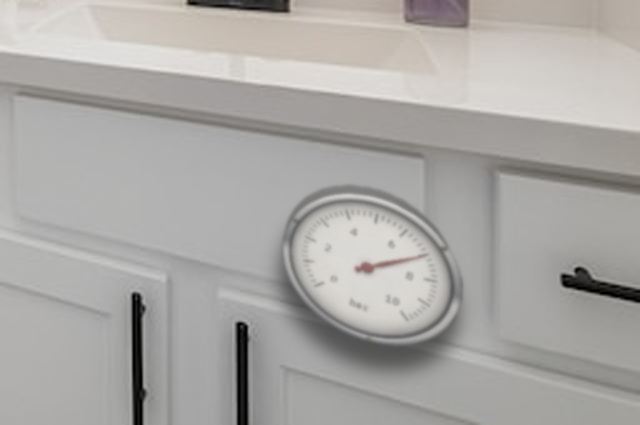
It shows value=7 unit=bar
